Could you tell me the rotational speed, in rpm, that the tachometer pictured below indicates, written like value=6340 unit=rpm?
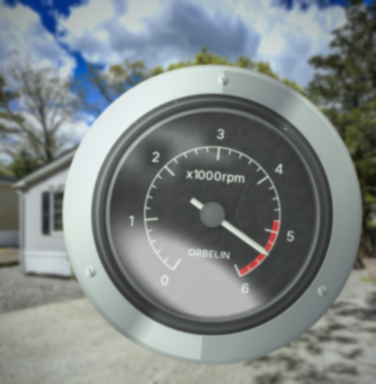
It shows value=5400 unit=rpm
